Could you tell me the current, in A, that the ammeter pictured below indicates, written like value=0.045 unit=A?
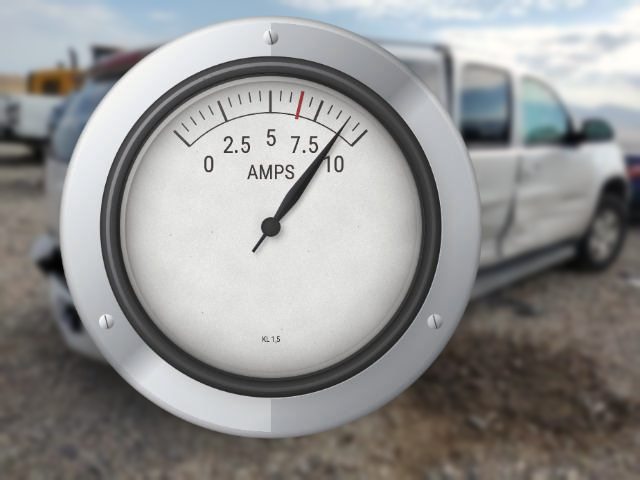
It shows value=9 unit=A
